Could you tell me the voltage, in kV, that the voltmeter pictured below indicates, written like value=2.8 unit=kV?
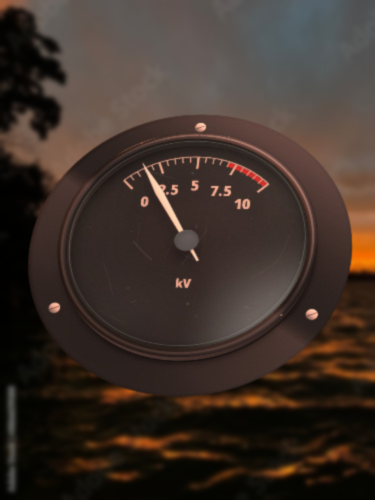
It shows value=1.5 unit=kV
